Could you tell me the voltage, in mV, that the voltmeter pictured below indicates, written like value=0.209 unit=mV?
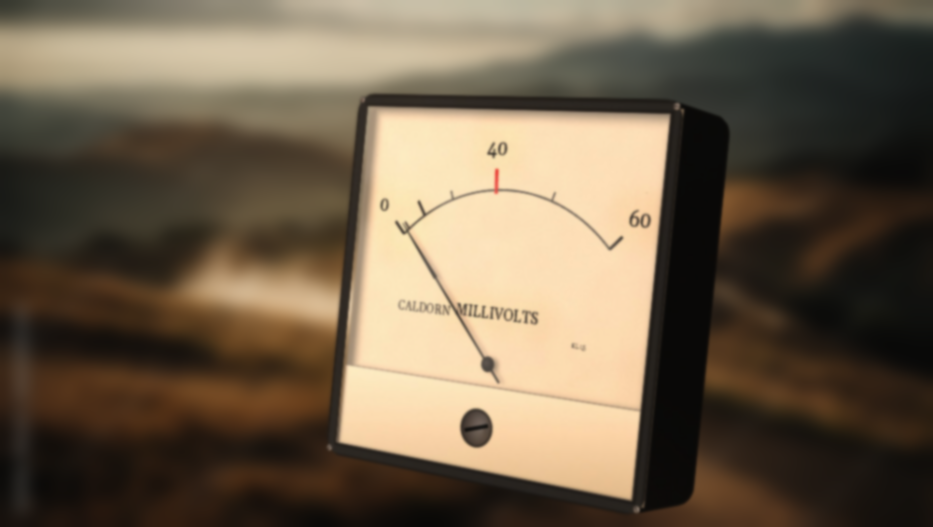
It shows value=10 unit=mV
